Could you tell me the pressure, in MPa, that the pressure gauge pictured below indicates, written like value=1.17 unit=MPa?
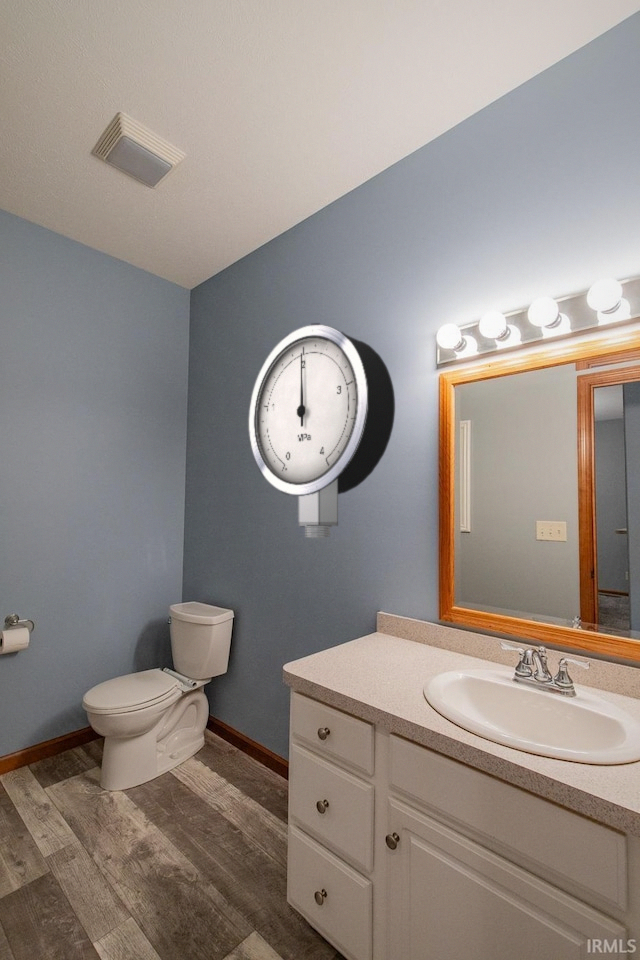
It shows value=2 unit=MPa
